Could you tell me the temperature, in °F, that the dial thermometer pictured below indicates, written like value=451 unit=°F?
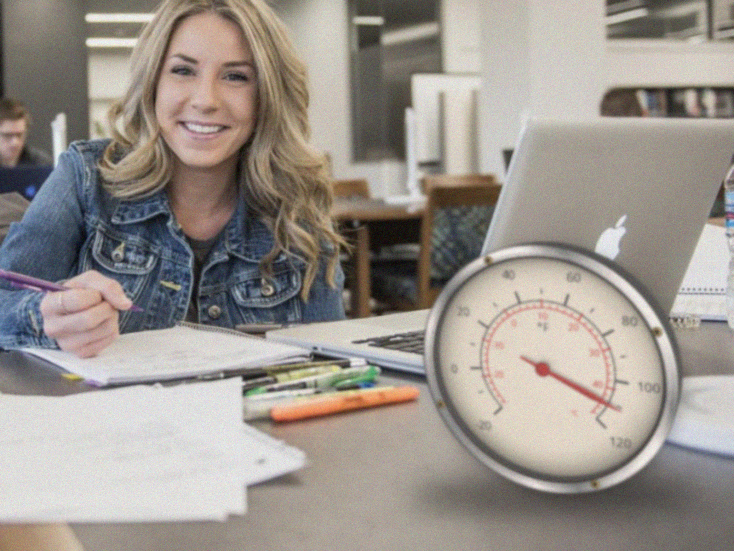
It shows value=110 unit=°F
